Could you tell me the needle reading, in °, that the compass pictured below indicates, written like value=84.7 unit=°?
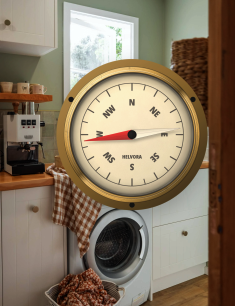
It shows value=262.5 unit=°
